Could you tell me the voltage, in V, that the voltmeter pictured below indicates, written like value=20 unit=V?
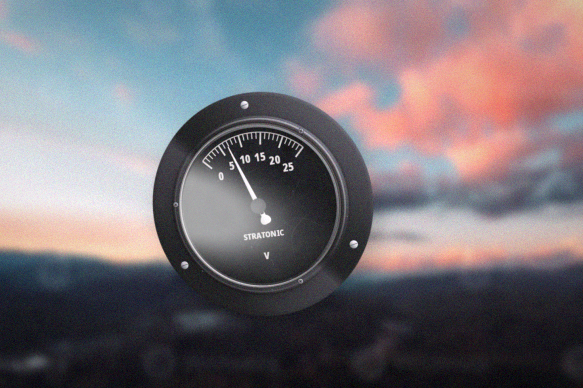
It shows value=7 unit=V
